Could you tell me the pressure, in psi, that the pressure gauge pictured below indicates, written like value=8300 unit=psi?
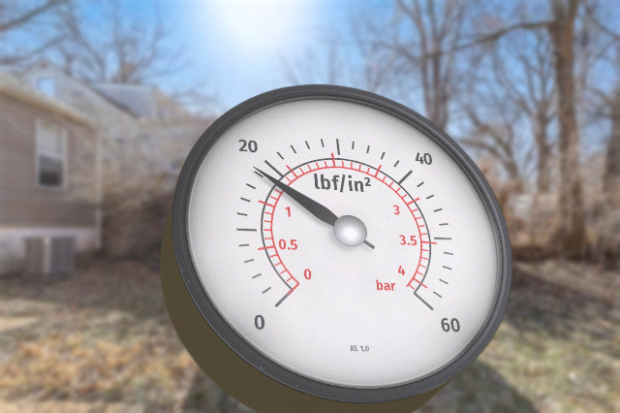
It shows value=18 unit=psi
